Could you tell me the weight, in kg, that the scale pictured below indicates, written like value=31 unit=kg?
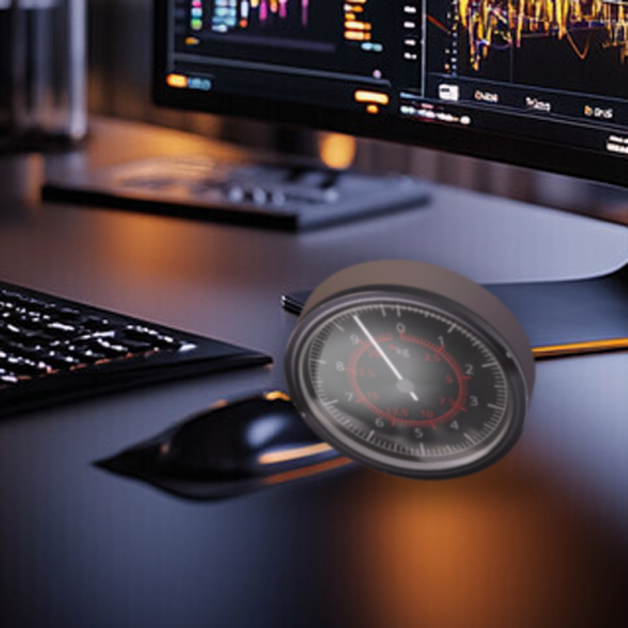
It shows value=9.5 unit=kg
